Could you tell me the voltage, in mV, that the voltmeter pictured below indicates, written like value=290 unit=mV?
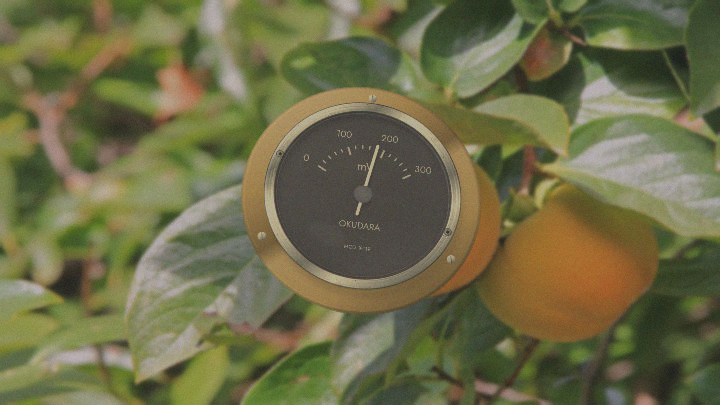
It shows value=180 unit=mV
